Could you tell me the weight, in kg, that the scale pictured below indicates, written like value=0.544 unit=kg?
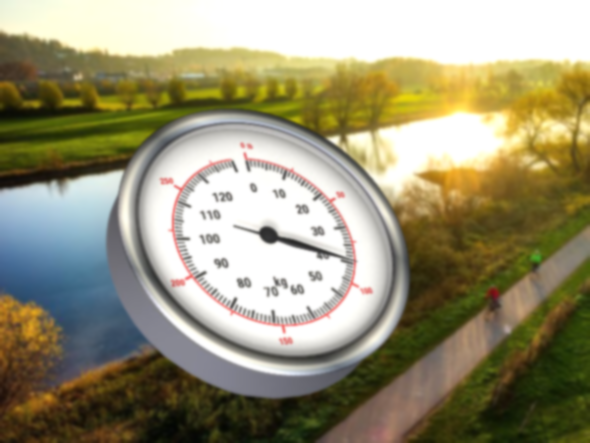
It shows value=40 unit=kg
